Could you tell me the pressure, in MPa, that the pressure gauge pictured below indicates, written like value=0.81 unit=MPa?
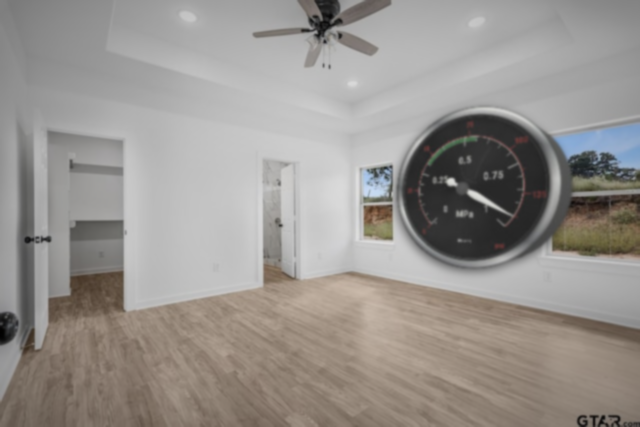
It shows value=0.95 unit=MPa
